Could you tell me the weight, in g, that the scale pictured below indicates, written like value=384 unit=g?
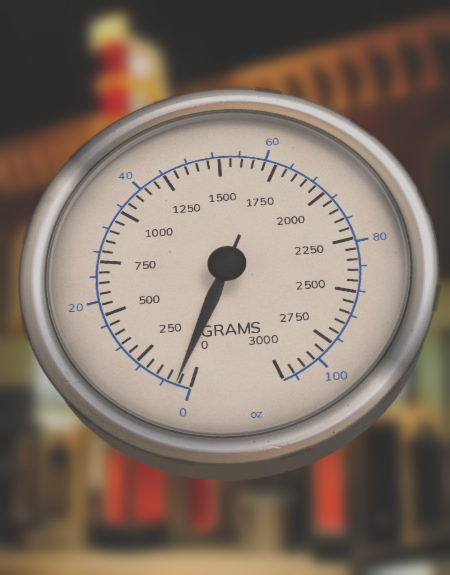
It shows value=50 unit=g
